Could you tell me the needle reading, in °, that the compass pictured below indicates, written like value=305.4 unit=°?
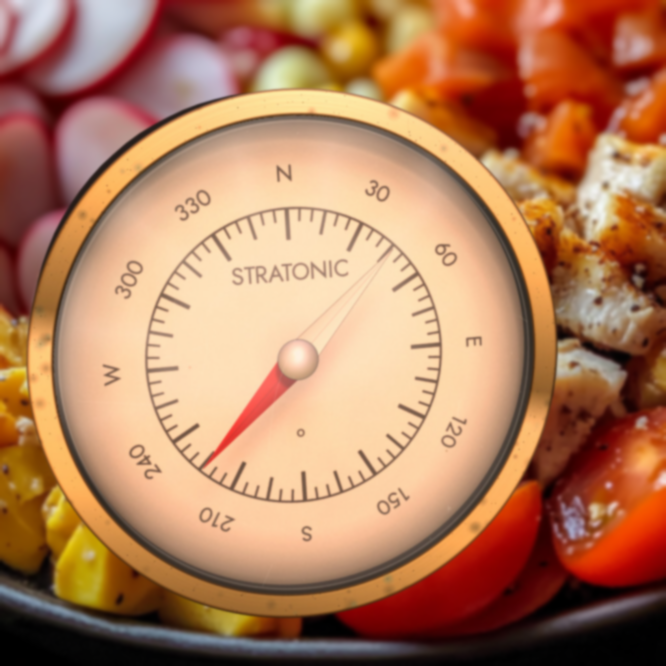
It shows value=225 unit=°
